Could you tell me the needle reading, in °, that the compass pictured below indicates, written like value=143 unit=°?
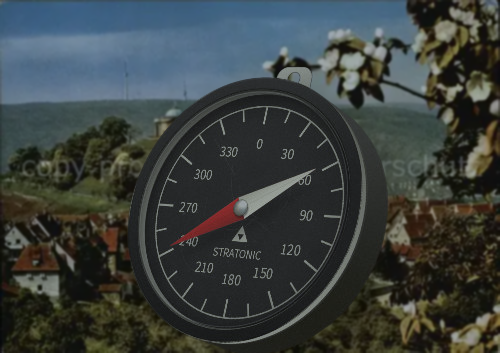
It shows value=240 unit=°
